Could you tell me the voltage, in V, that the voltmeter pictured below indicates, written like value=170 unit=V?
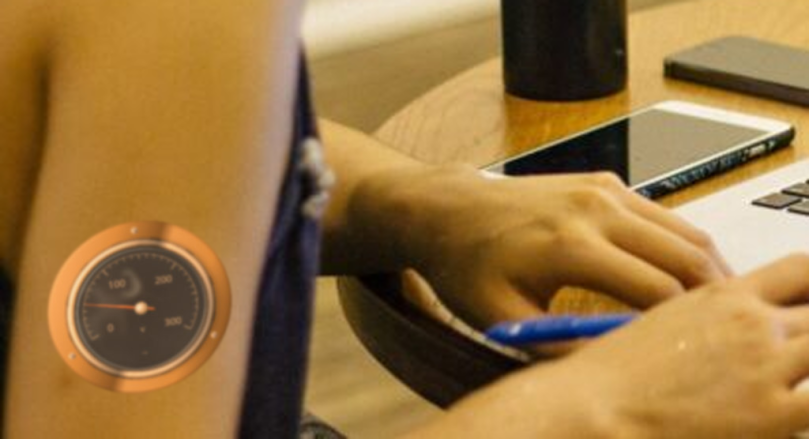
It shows value=50 unit=V
